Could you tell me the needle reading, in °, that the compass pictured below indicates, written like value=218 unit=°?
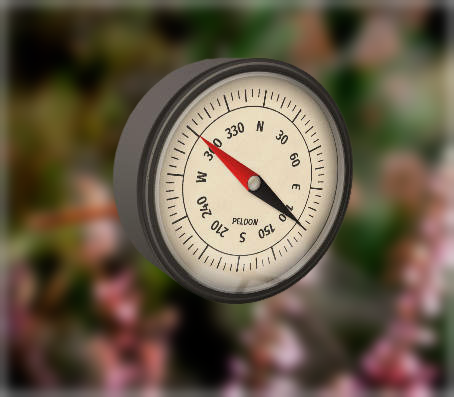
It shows value=300 unit=°
